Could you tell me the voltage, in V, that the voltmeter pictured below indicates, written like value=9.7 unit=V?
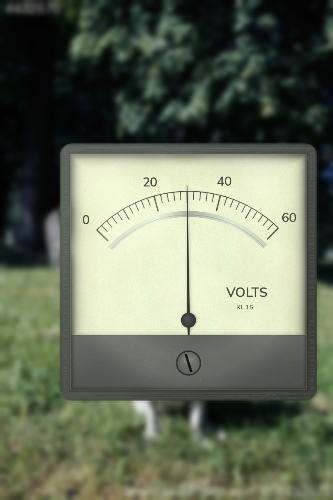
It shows value=30 unit=V
